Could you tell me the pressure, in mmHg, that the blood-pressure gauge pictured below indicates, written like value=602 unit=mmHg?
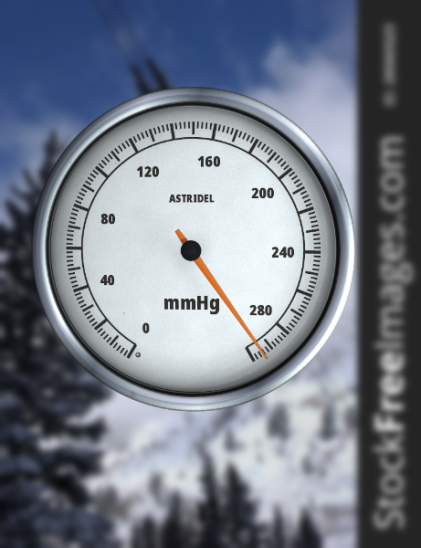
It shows value=294 unit=mmHg
